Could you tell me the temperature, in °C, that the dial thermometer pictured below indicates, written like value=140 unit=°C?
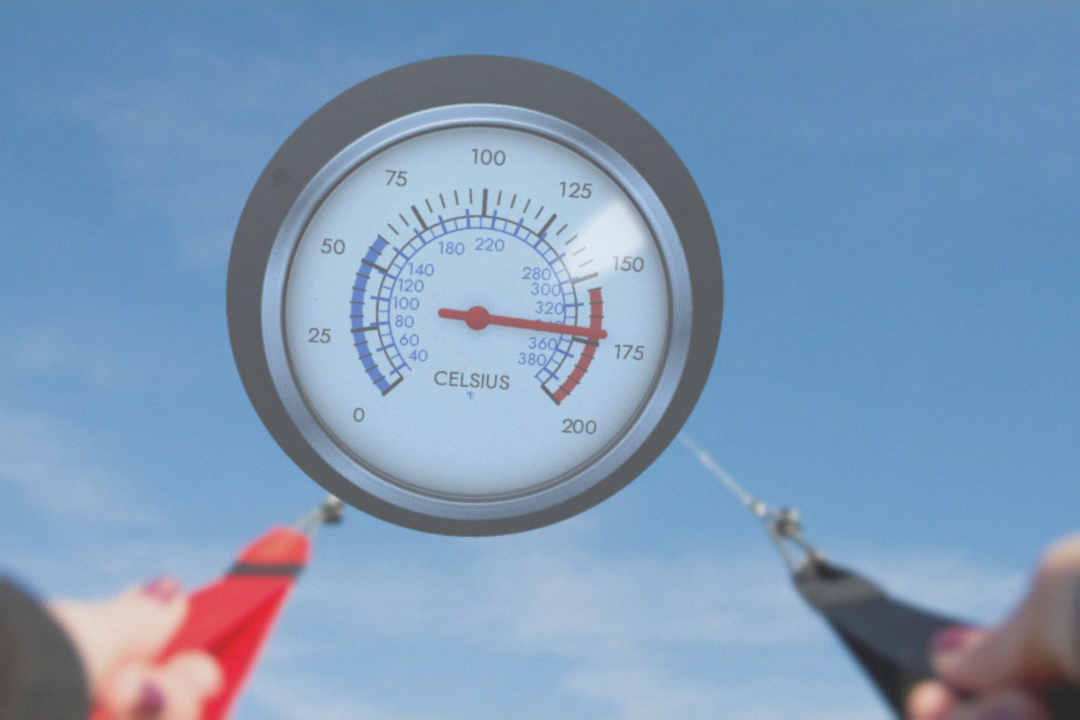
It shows value=170 unit=°C
